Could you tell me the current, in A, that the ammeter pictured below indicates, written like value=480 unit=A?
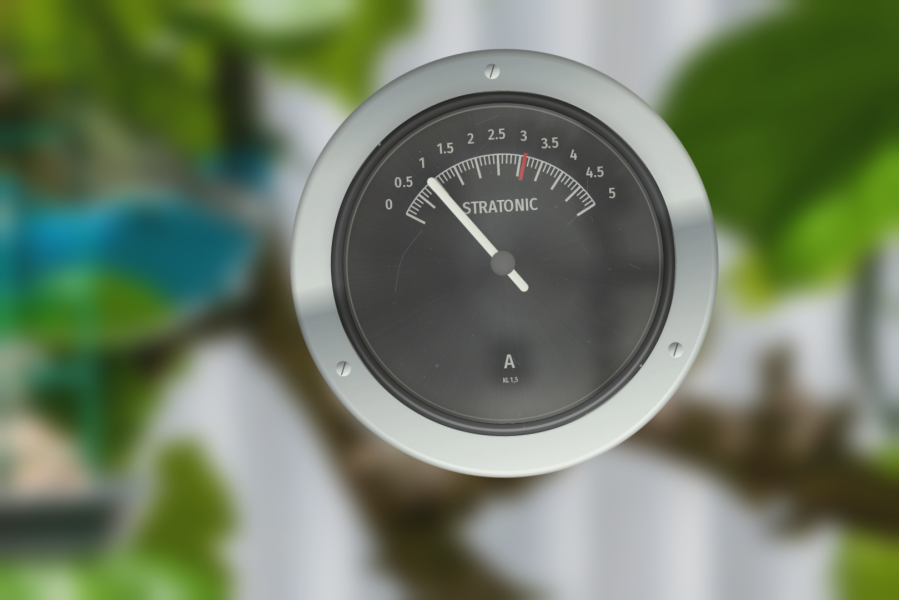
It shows value=0.9 unit=A
